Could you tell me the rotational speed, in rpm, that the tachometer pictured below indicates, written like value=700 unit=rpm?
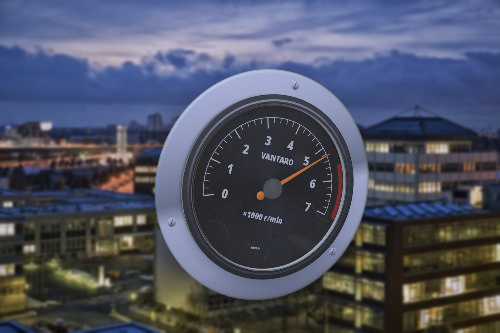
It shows value=5200 unit=rpm
